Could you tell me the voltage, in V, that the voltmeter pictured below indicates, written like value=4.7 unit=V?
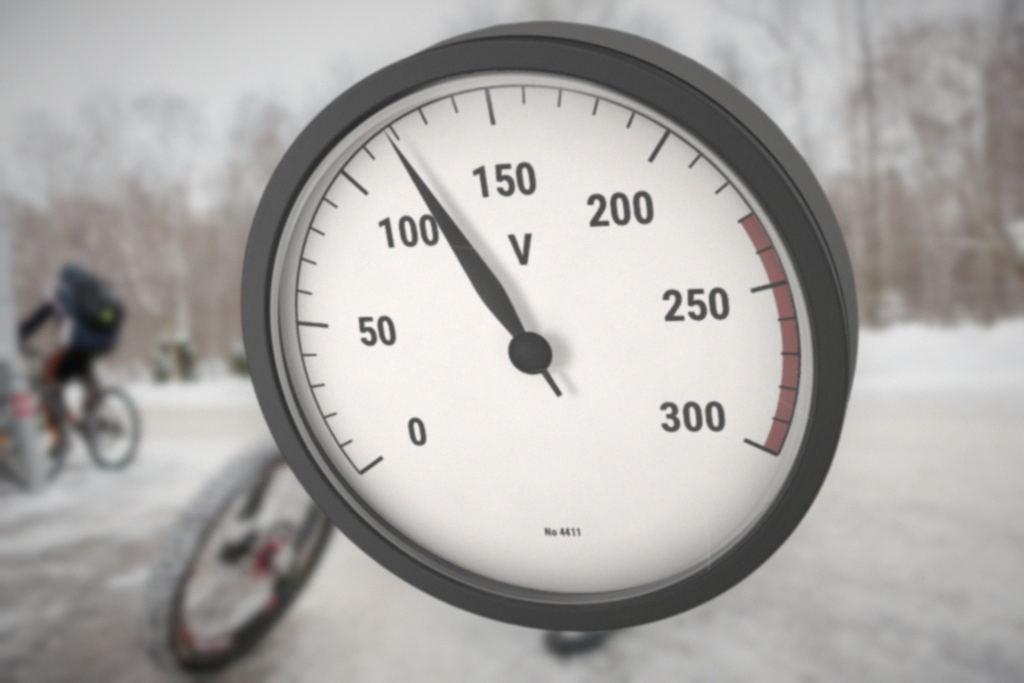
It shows value=120 unit=V
